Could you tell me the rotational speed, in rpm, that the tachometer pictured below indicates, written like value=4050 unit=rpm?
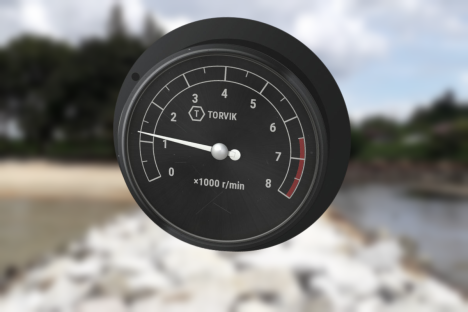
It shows value=1250 unit=rpm
